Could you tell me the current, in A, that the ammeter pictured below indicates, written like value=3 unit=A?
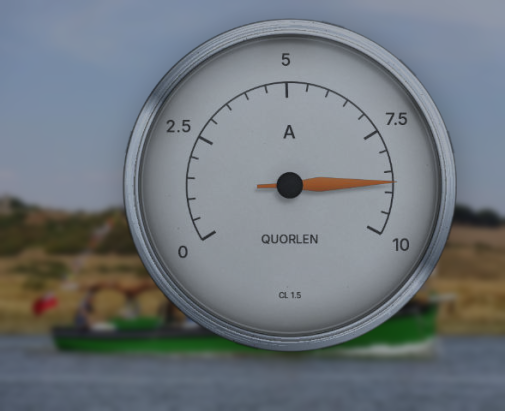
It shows value=8.75 unit=A
